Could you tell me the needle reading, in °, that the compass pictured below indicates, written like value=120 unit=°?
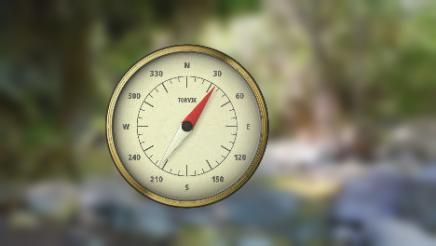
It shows value=35 unit=°
